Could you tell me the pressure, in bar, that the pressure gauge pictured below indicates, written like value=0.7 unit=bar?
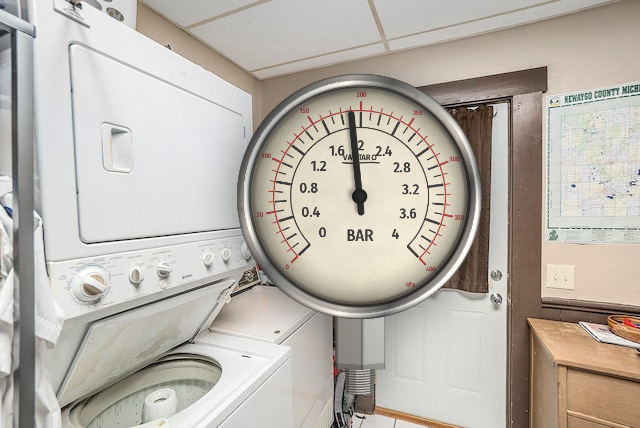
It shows value=1.9 unit=bar
